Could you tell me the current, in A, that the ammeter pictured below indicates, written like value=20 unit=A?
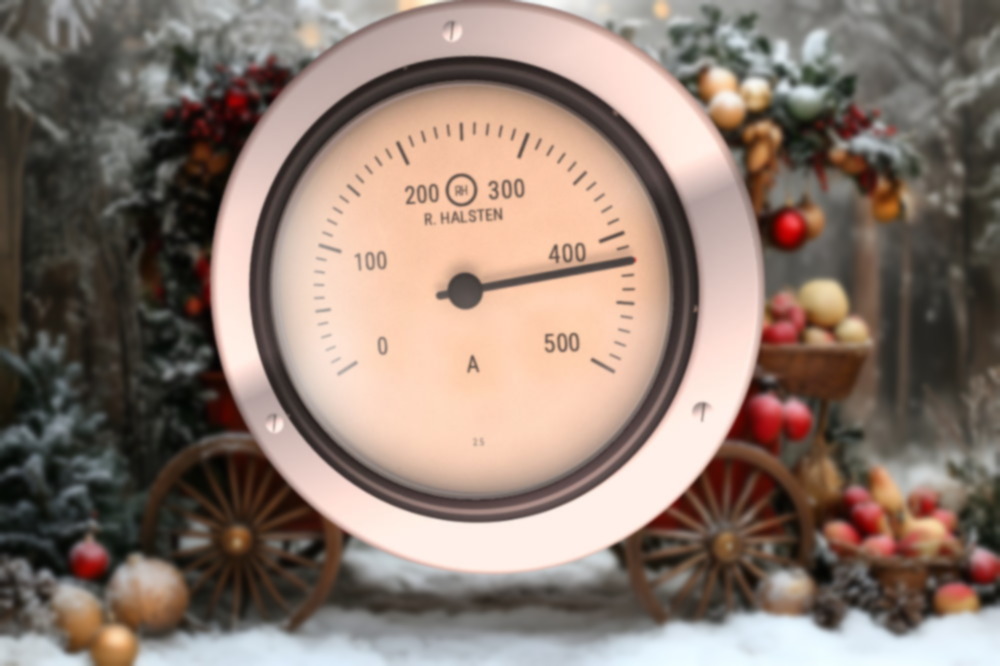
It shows value=420 unit=A
